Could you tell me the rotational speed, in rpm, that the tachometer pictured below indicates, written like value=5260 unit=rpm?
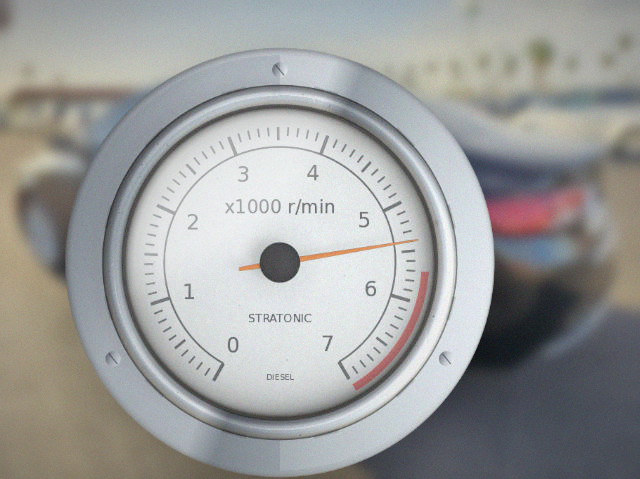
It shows value=5400 unit=rpm
